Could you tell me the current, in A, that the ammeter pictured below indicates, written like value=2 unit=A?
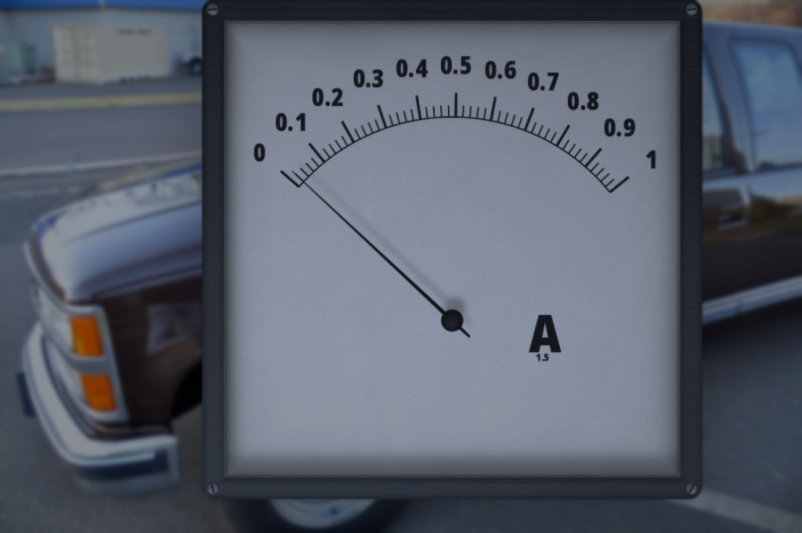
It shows value=0.02 unit=A
